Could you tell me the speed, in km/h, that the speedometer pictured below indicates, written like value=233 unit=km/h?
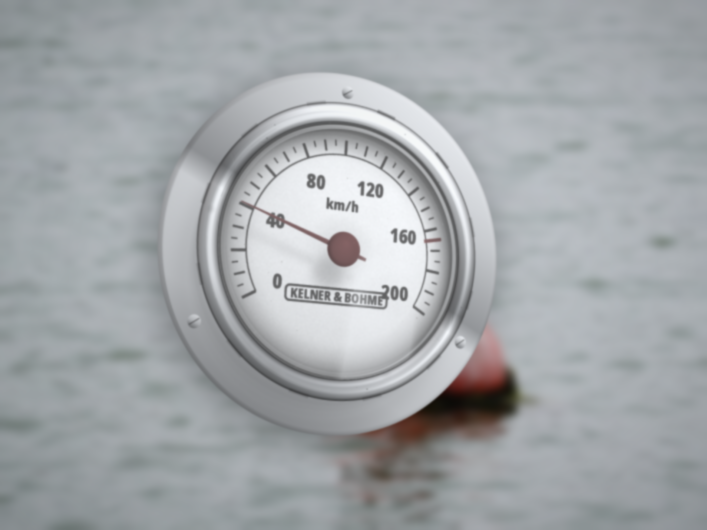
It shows value=40 unit=km/h
